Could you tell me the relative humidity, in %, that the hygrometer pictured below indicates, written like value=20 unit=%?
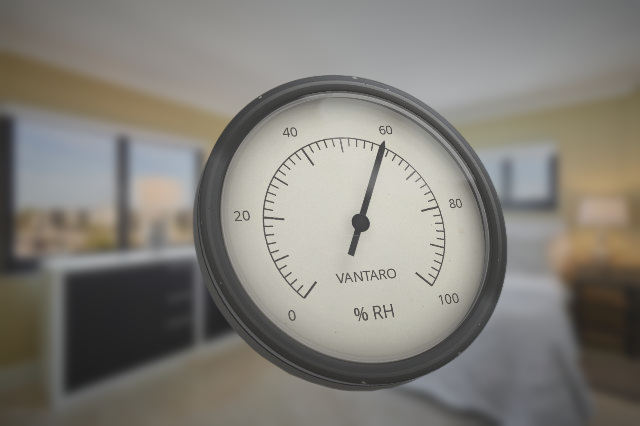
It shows value=60 unit=%
